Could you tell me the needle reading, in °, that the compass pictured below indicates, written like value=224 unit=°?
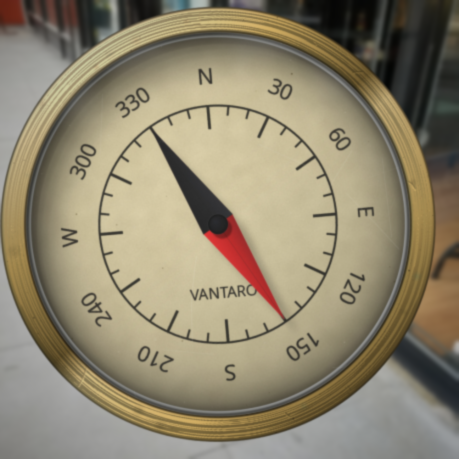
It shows value=150 unit=°
